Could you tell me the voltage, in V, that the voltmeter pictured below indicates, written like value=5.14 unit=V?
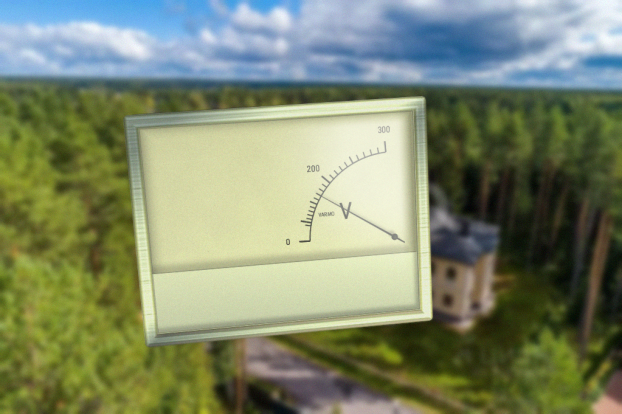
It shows value=170 unit=V
